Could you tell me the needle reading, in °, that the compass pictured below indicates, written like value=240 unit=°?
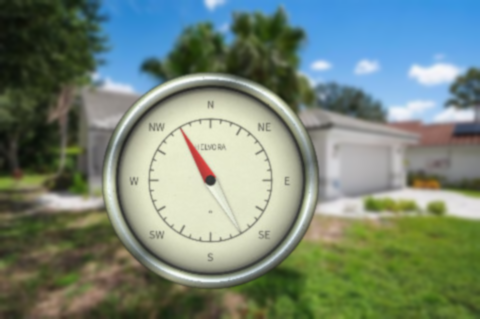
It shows value=330 unit=°
